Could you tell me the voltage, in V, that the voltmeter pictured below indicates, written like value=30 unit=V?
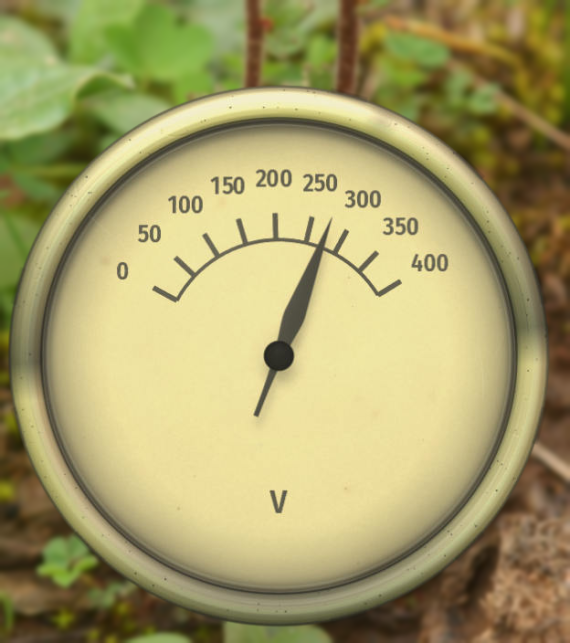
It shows value=275 unit=V
